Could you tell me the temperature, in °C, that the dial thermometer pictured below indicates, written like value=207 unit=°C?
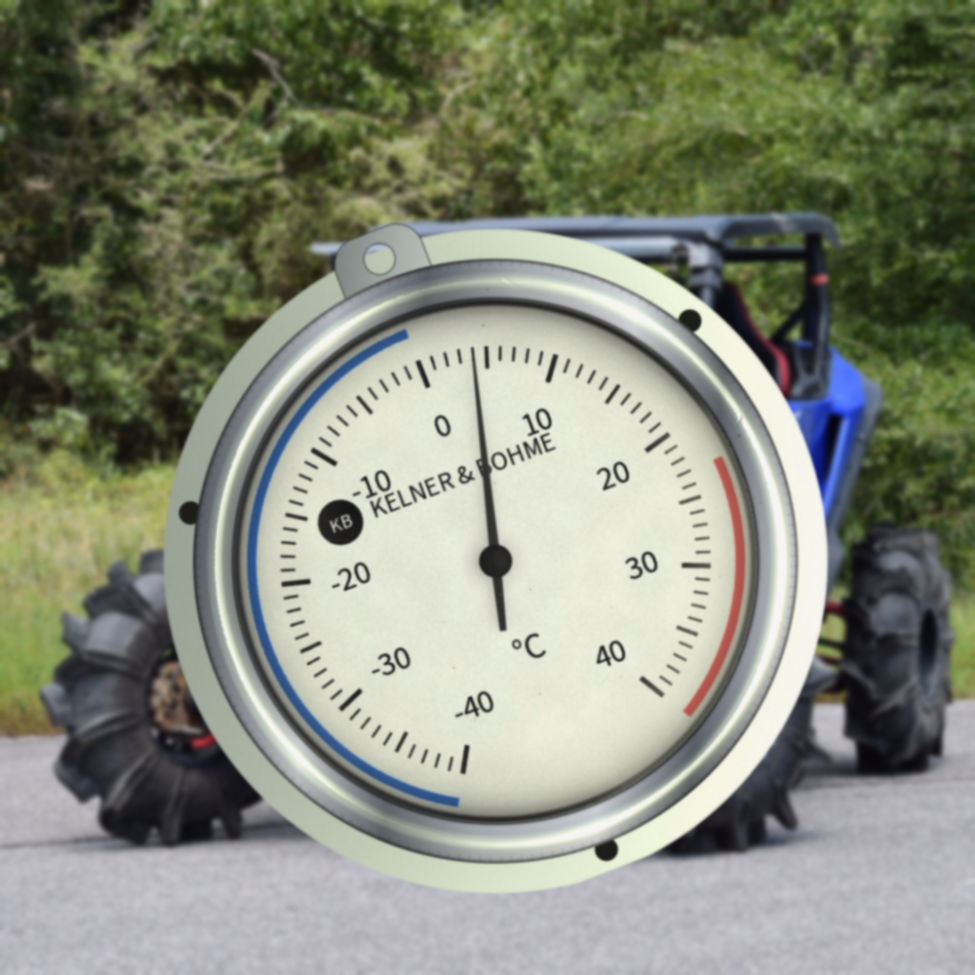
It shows value=4 unit=°C
